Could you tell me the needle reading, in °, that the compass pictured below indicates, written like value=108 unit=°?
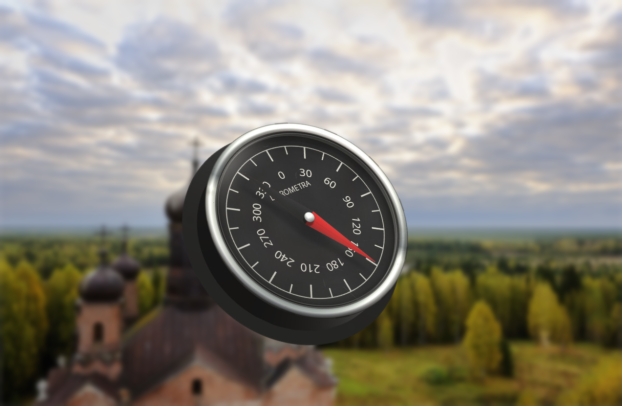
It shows value=150 unit=°
